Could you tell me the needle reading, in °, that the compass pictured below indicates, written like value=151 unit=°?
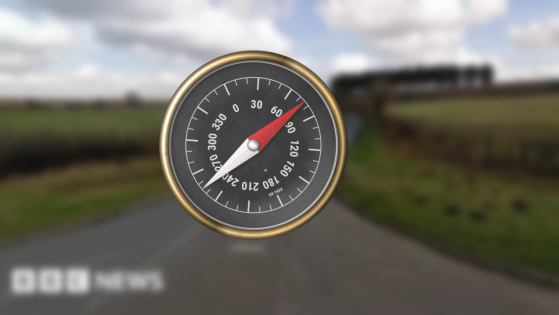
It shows value=75 unit=°
